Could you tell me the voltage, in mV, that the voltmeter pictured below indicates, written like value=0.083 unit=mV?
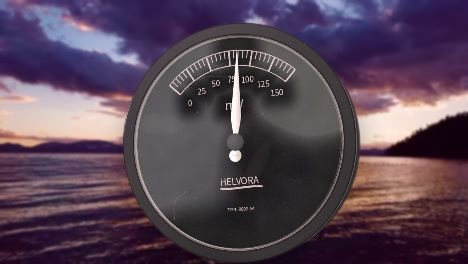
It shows value=85 unit=mV
